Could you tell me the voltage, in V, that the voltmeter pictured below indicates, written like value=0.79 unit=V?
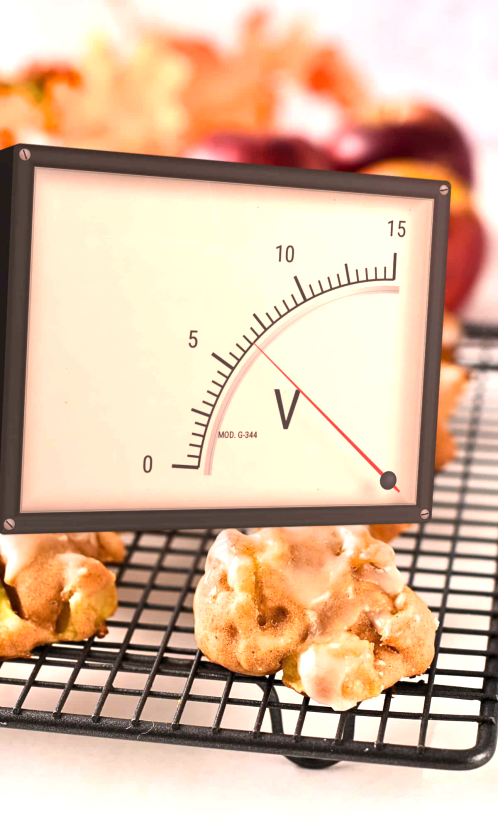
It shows value=6.5 unit=V
